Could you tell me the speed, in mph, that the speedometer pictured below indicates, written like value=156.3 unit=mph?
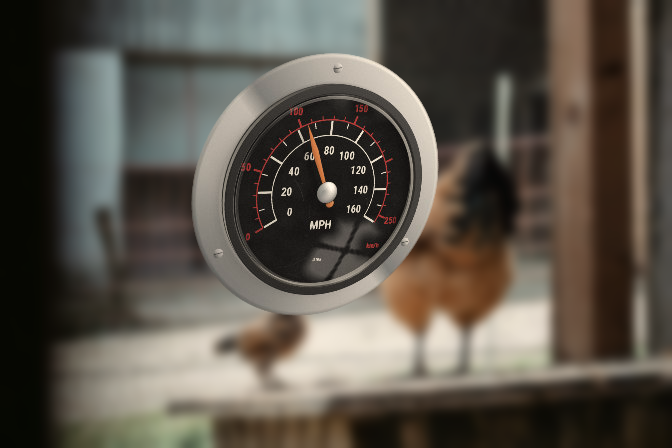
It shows value=65 unit=mph
